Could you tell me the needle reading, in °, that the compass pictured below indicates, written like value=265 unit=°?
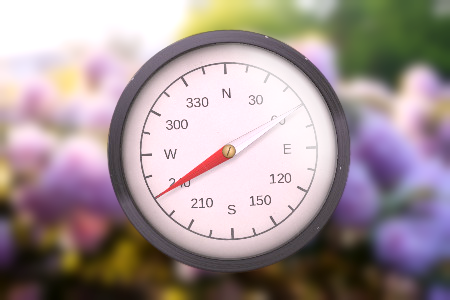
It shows value=240 unit=°
